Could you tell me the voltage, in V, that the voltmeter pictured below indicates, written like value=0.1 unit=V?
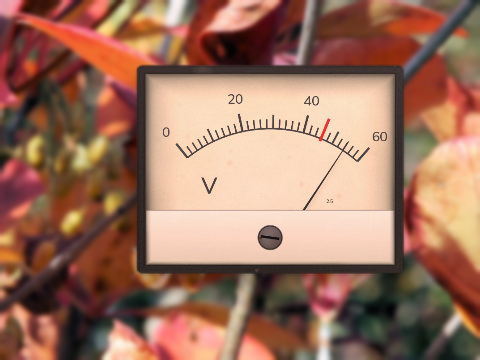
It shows value=54 unit=V
